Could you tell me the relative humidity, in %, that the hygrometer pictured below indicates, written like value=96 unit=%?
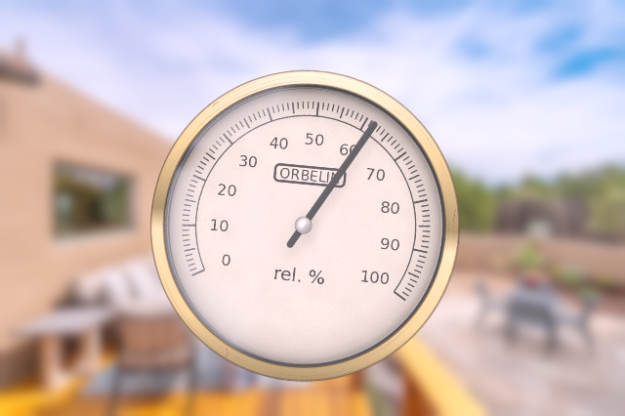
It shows value=62 unit=%
